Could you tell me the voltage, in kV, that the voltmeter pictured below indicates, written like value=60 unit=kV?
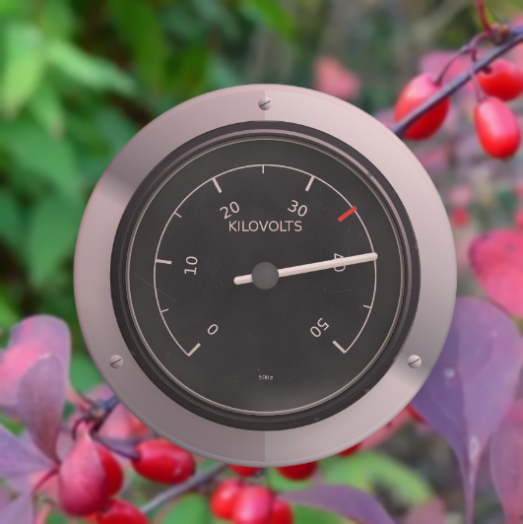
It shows value=40 unit=kV
